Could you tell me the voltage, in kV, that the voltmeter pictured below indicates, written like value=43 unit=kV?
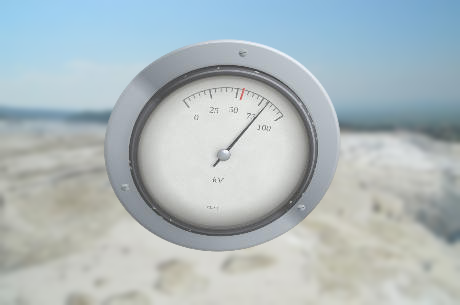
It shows value=80 unit=kV
